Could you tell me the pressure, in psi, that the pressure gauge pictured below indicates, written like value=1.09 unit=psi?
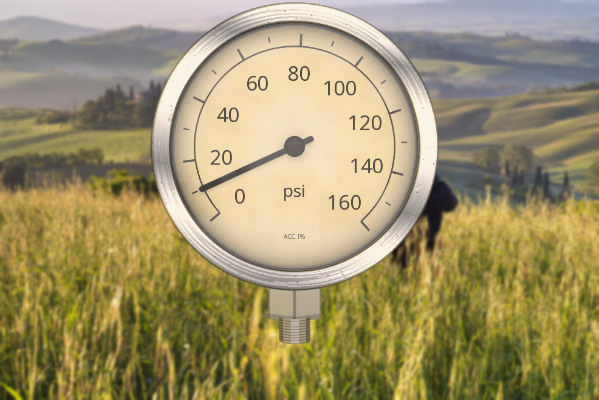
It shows value=10 unit=psi
